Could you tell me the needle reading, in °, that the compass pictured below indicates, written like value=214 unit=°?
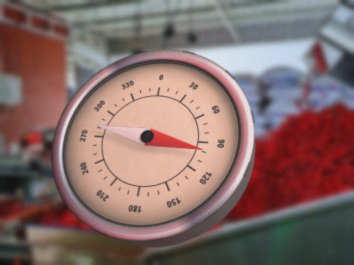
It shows value=100 unit=°
